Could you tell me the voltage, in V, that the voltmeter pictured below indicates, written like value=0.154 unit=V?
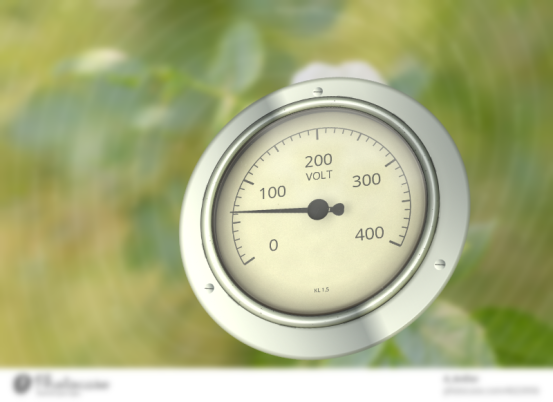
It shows value=60 unit=V
